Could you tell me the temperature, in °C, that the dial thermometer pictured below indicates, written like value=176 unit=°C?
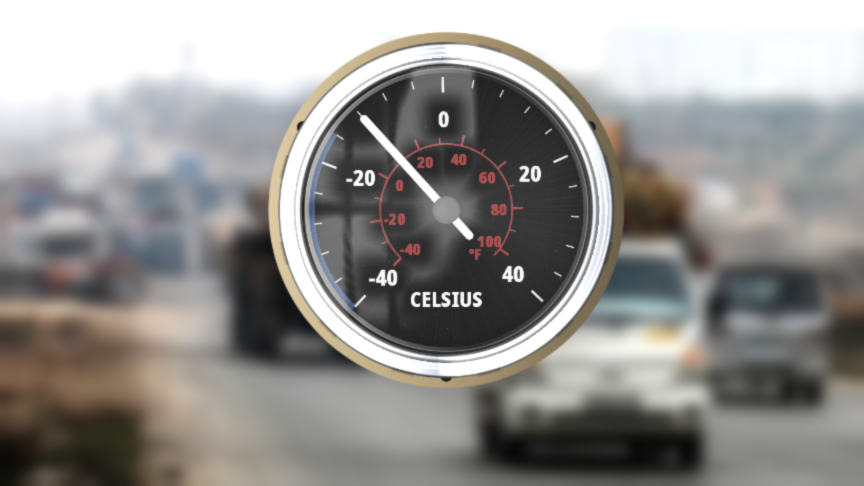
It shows value=-12 unit=°C
